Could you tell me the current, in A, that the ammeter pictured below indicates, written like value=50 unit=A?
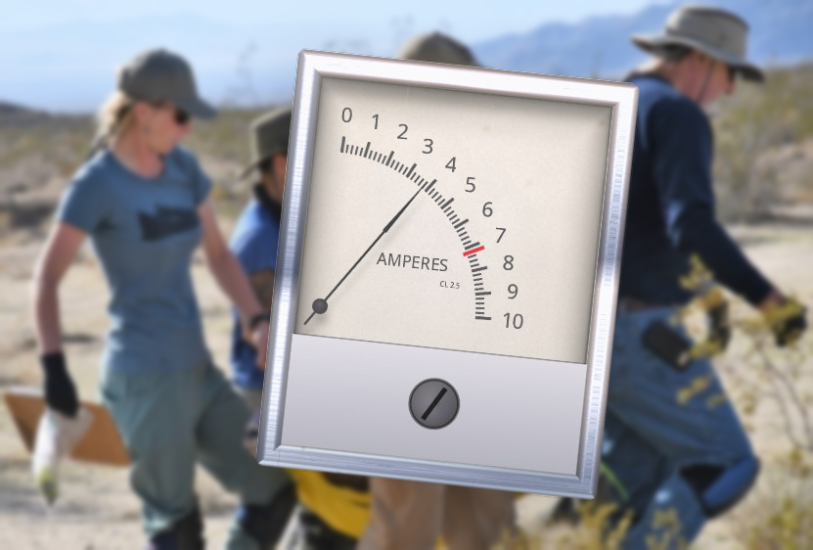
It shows value=3.8 unit=A
